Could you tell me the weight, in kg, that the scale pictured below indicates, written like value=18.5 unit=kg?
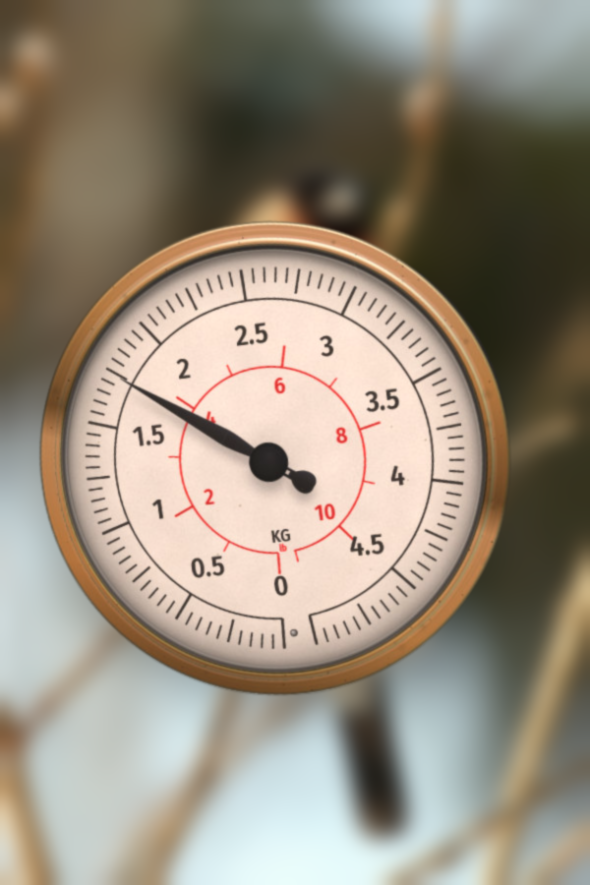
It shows value=1.75 unit=kg
